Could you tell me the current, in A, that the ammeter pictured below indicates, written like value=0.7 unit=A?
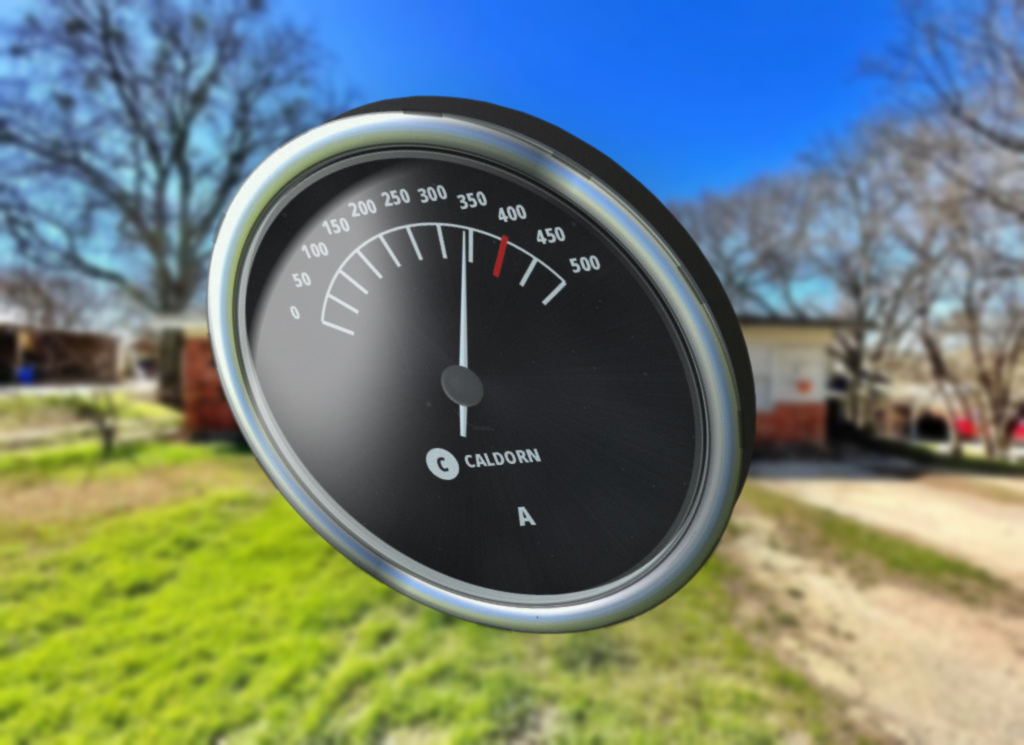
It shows value=350 unit=A
